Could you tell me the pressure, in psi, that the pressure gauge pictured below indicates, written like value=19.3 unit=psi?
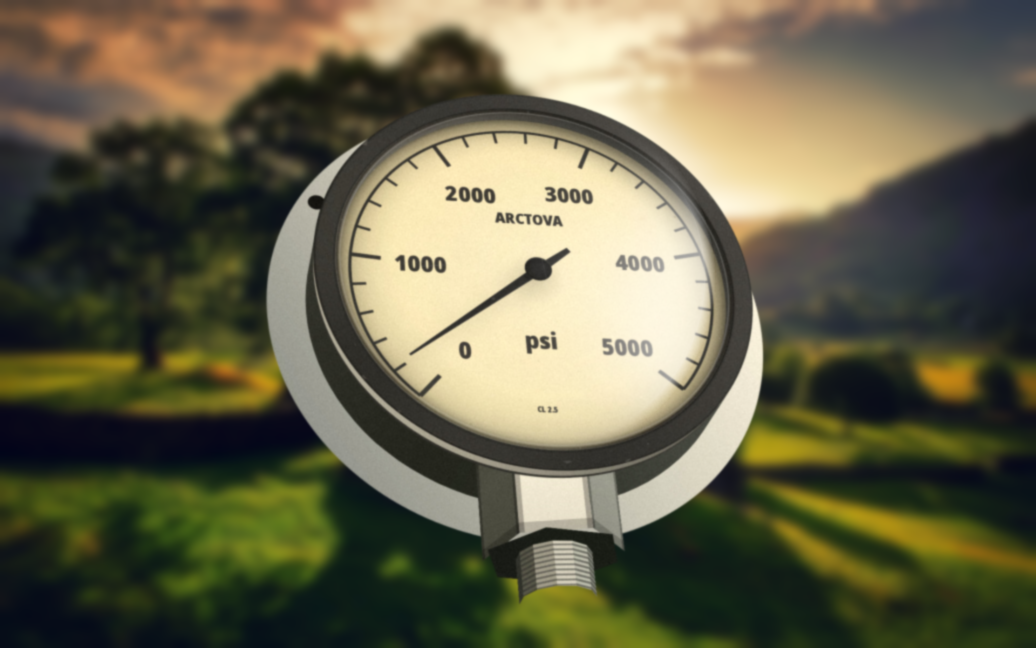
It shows value=200 unit=psi
